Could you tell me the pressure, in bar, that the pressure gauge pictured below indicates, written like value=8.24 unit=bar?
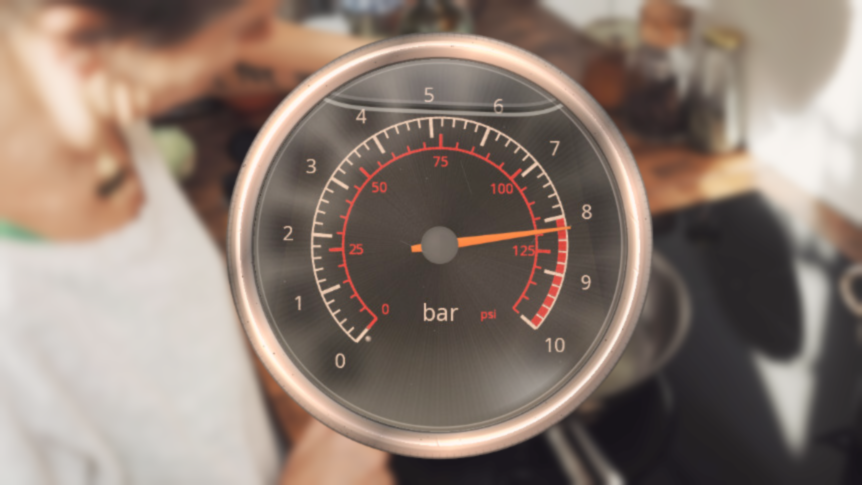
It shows value=8.2 unit=bar
